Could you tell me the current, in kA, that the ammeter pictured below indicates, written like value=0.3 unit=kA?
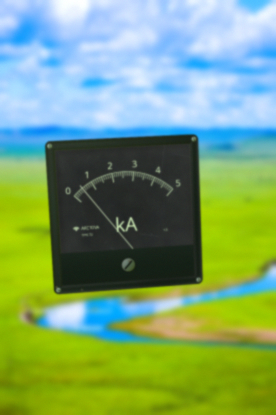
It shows value=0.5 unit=kA
